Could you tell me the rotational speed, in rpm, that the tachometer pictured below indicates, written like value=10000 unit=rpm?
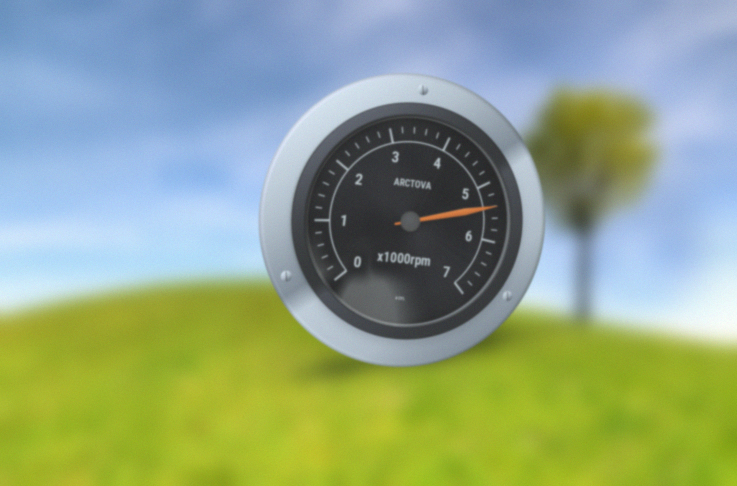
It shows value=5400 unit=rpm
